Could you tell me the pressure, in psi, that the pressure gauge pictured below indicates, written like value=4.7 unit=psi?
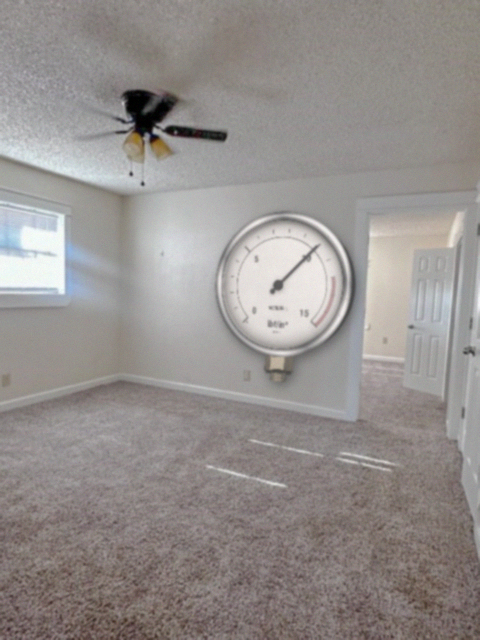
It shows value=10 unit=psi
